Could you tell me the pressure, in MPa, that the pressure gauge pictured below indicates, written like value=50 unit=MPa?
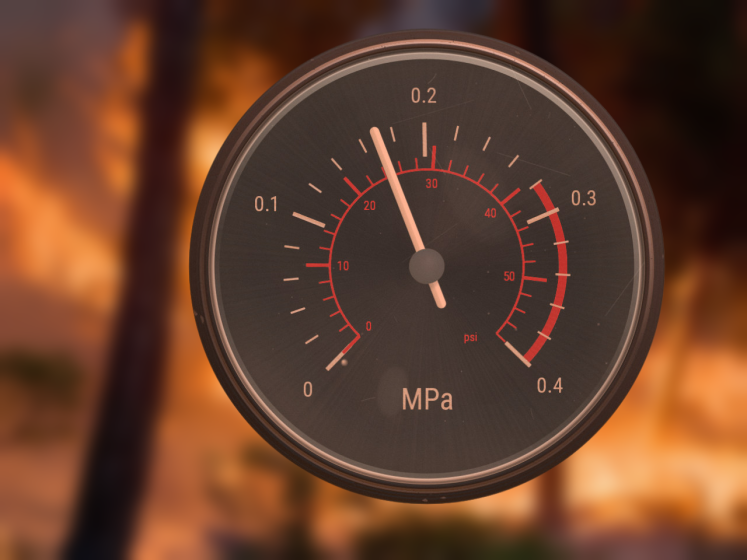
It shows value=0.17 unit=MPa
